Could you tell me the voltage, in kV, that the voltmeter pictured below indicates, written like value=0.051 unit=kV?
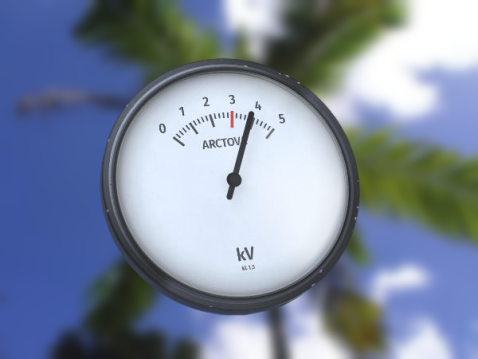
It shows value=3.8 unit=kV
